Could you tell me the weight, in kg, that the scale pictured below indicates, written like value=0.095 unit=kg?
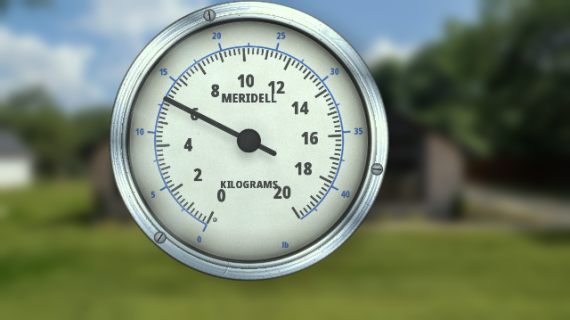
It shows value=6 unit=kg
